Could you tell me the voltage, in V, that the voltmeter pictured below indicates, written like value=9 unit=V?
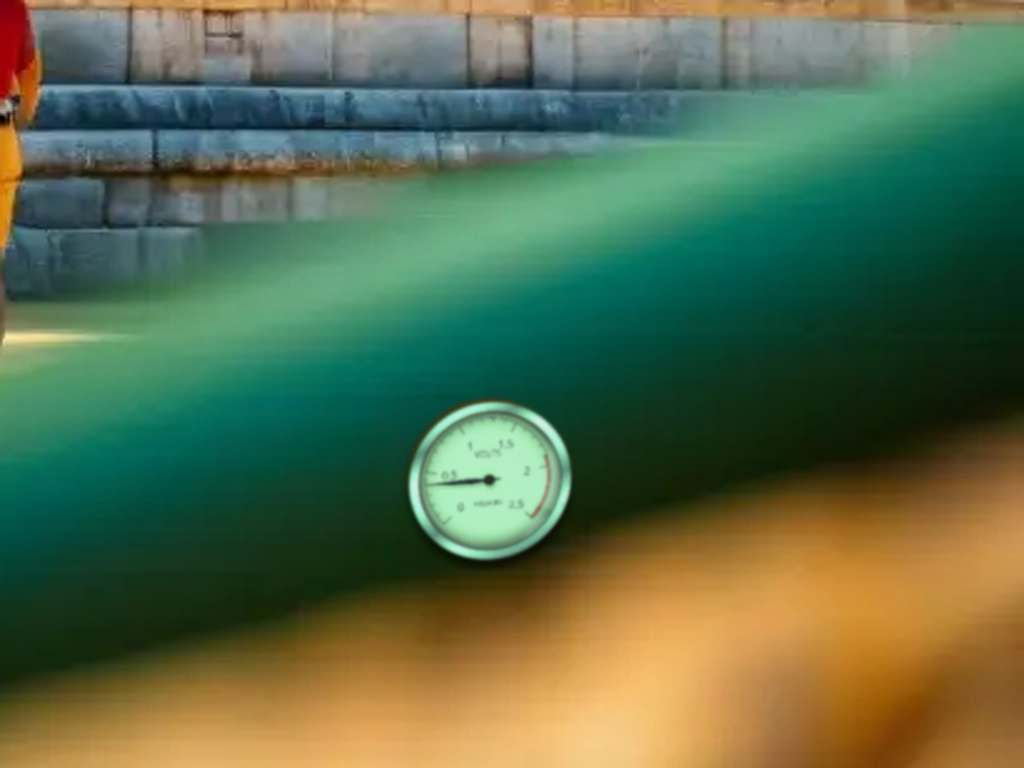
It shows value=0.4 unit=V
